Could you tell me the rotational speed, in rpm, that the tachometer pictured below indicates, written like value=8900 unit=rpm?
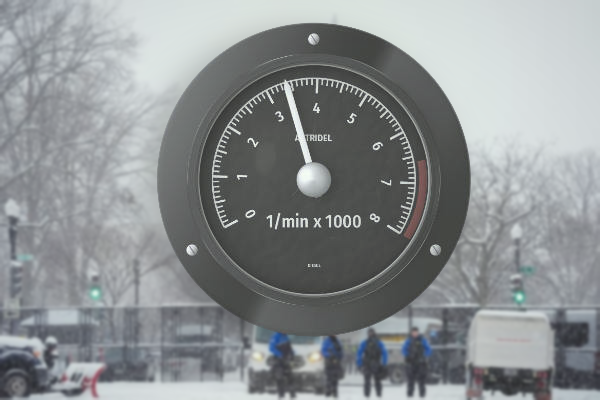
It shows value=3400 unit=rpm
